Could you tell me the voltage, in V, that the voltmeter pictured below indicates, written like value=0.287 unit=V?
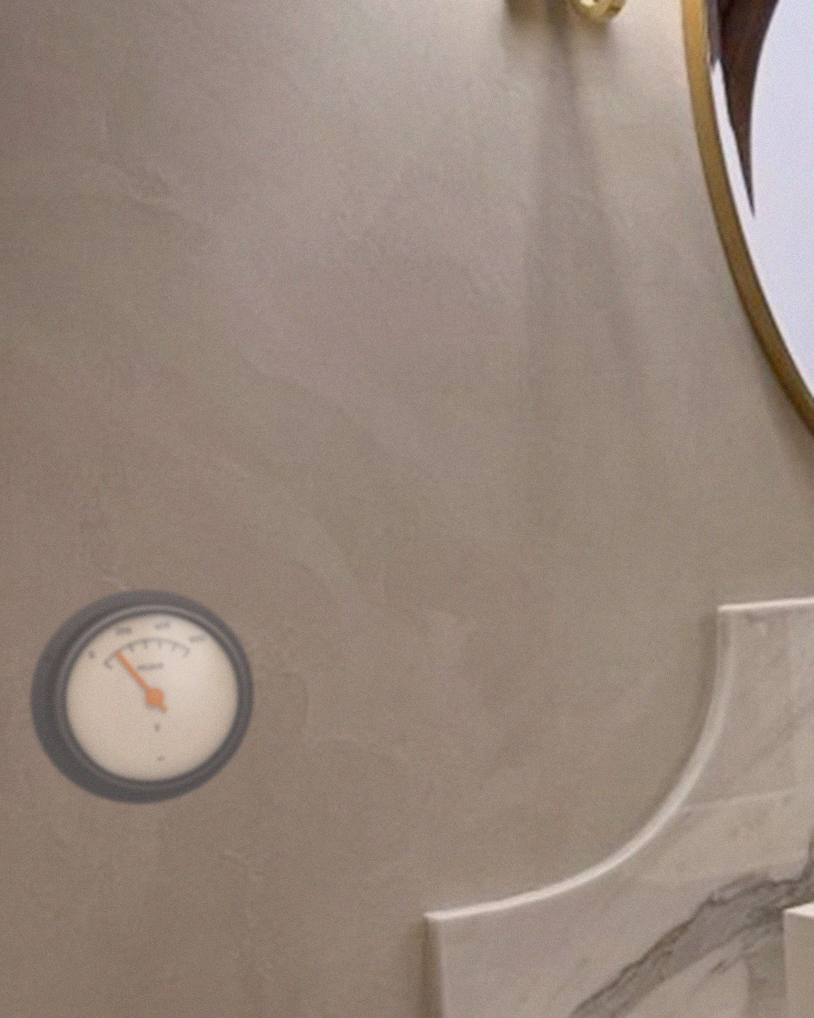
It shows value=100 unit=V
